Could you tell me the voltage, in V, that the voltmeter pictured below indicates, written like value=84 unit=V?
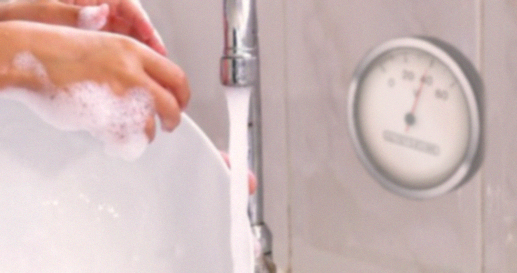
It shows value=40 unit=V
